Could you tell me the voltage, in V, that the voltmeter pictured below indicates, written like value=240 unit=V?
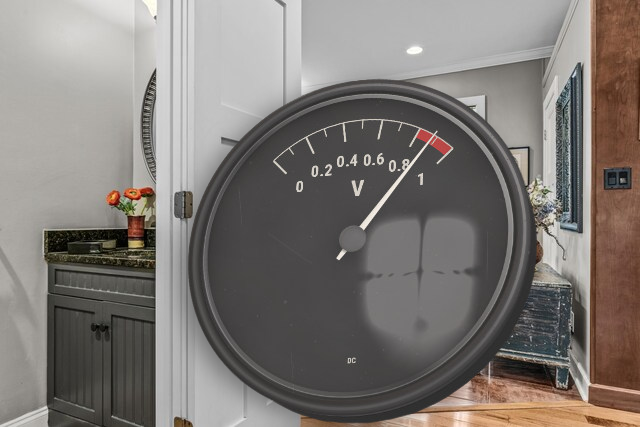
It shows value=0.9 unit=V
